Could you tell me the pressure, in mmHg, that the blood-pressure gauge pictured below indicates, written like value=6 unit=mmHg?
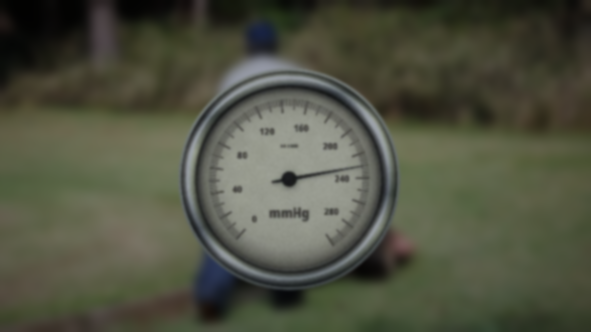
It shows value=230 unit=mmHg
